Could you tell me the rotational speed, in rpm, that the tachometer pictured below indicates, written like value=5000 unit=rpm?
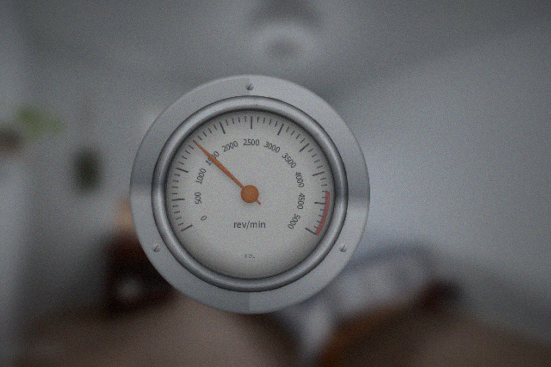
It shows value=1500 unit=rpm
